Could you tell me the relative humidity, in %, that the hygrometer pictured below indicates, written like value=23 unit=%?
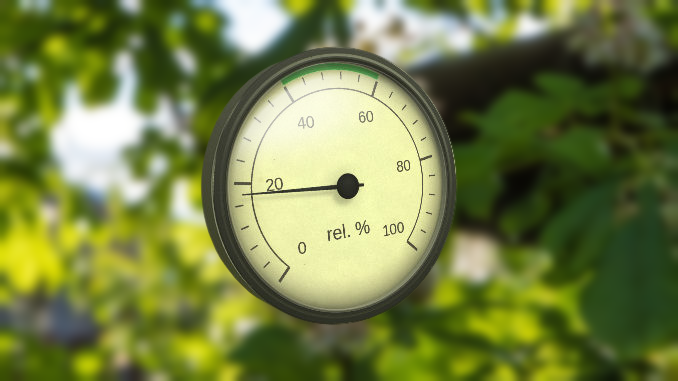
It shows value=18 unit=%
